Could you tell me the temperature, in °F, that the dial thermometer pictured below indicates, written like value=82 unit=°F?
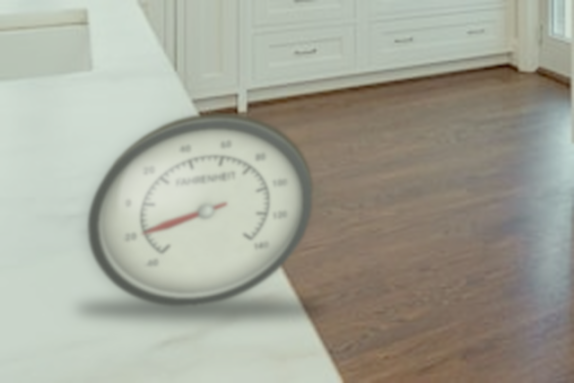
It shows value=-20 unit=°F
